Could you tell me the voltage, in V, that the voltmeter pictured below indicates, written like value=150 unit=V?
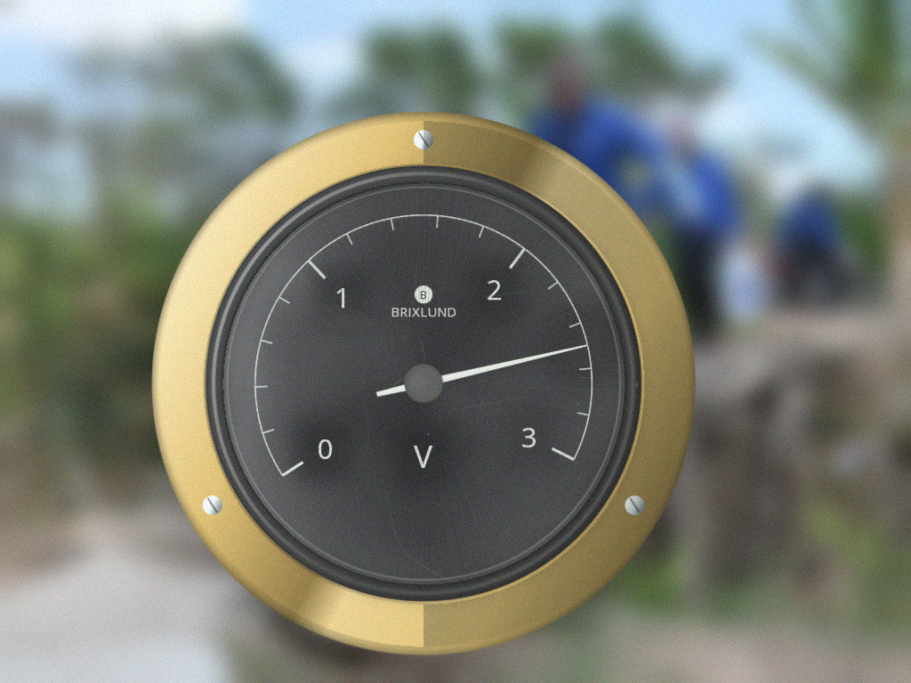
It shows value=2.5 unit=V
